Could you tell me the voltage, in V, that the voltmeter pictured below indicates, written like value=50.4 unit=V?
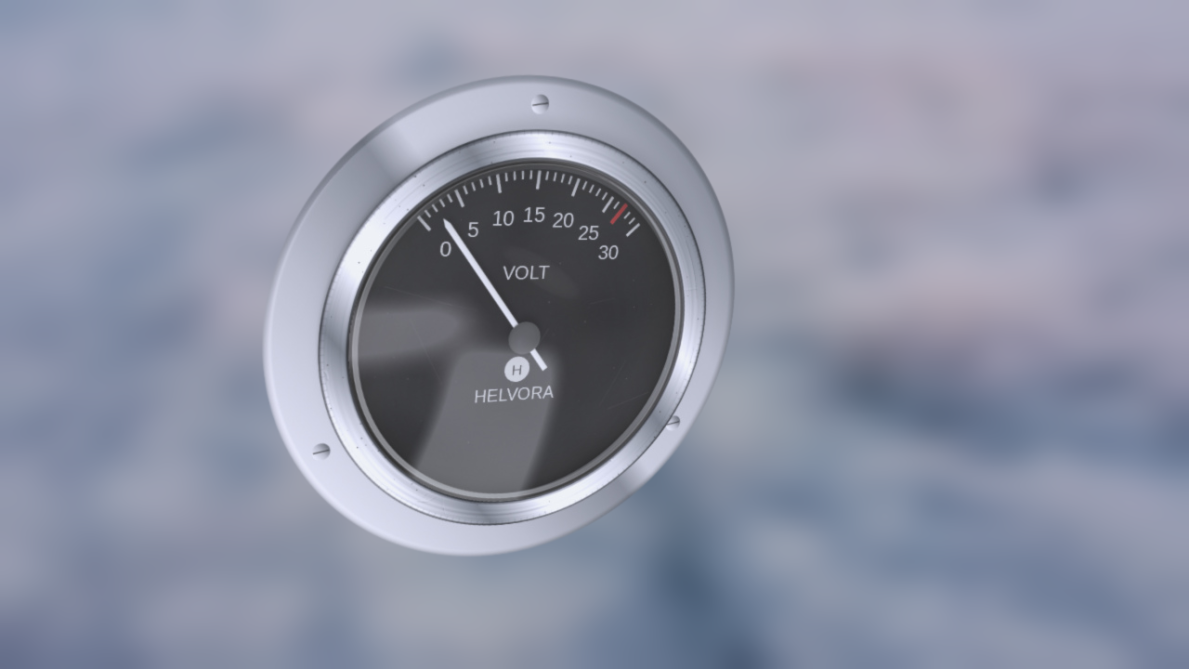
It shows value=2 unit=V
